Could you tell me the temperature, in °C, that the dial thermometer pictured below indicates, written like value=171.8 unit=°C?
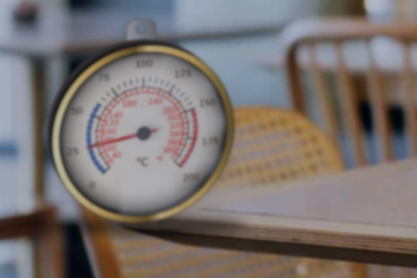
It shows value=25 unit=°C
